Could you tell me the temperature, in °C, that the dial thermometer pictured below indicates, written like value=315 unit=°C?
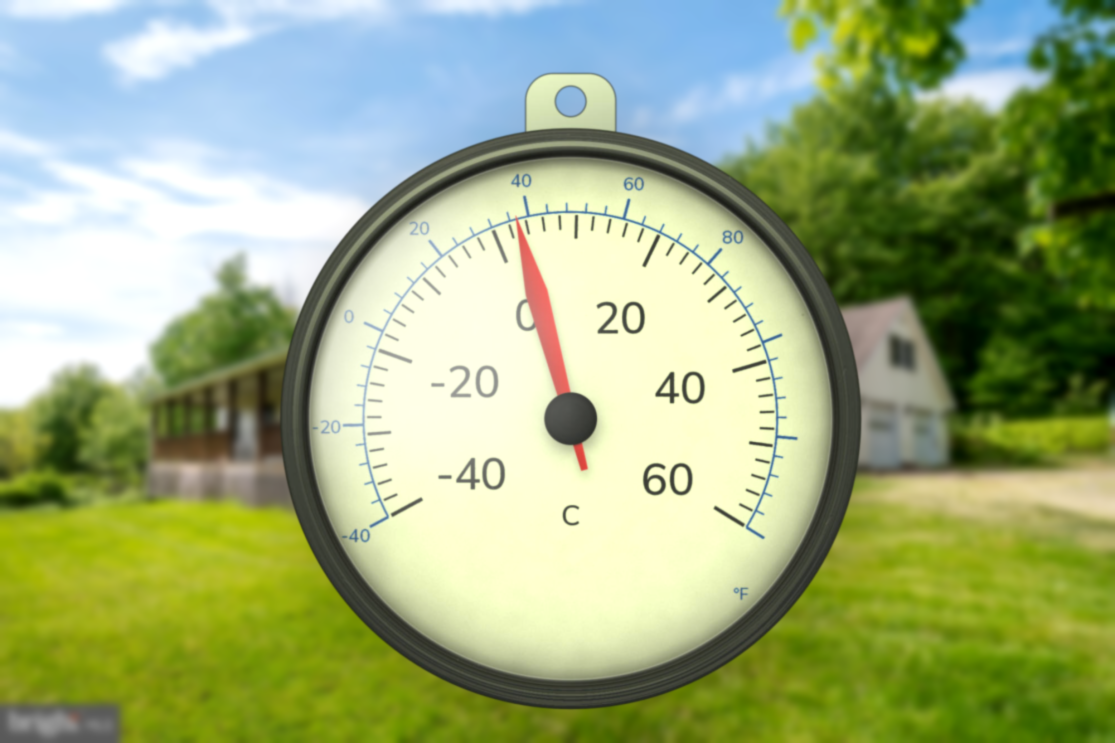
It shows value=3 unit=°C
